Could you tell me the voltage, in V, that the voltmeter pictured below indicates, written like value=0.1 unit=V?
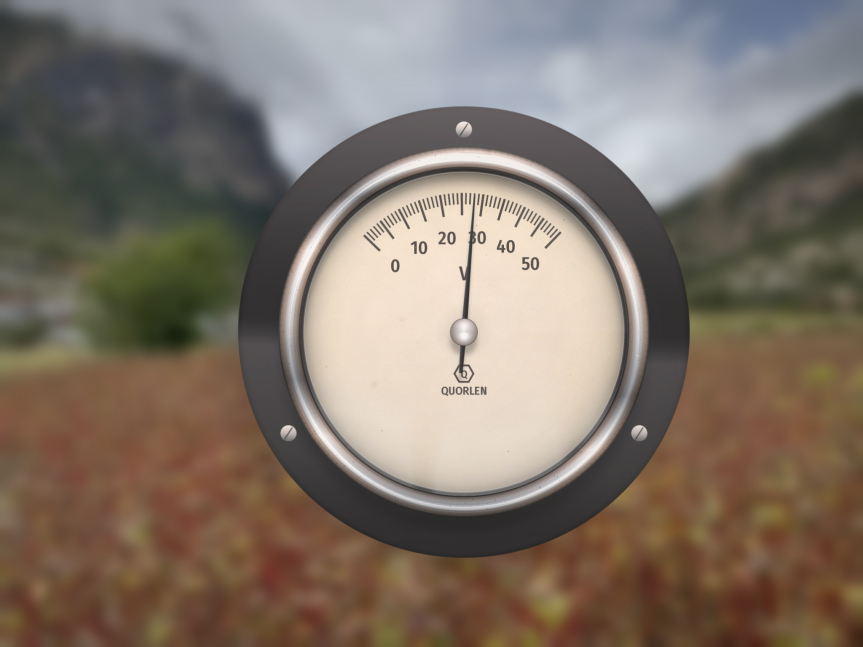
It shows value=28 unit=V
